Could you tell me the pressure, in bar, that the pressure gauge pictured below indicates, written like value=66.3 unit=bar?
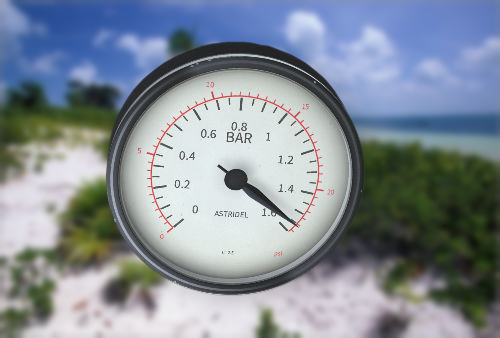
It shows value=1.55 unit=bar
